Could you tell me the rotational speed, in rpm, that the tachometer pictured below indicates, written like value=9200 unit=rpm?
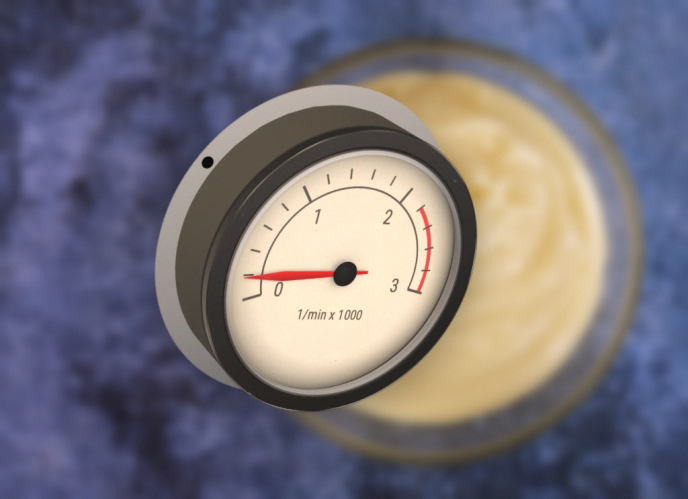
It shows value=200 unit=rpm
